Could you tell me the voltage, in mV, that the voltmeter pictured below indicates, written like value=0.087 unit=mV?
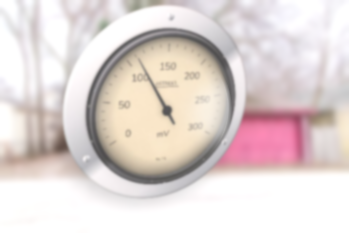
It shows value=110 unit=mV
